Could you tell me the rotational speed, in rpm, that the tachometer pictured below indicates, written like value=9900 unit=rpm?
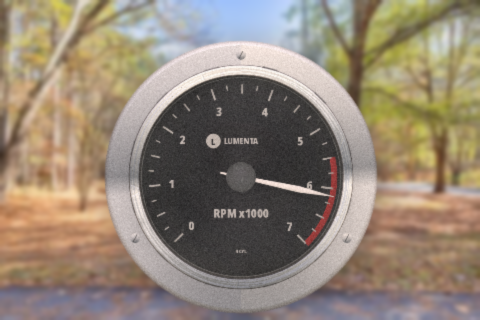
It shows value=6125 unit=rpm
